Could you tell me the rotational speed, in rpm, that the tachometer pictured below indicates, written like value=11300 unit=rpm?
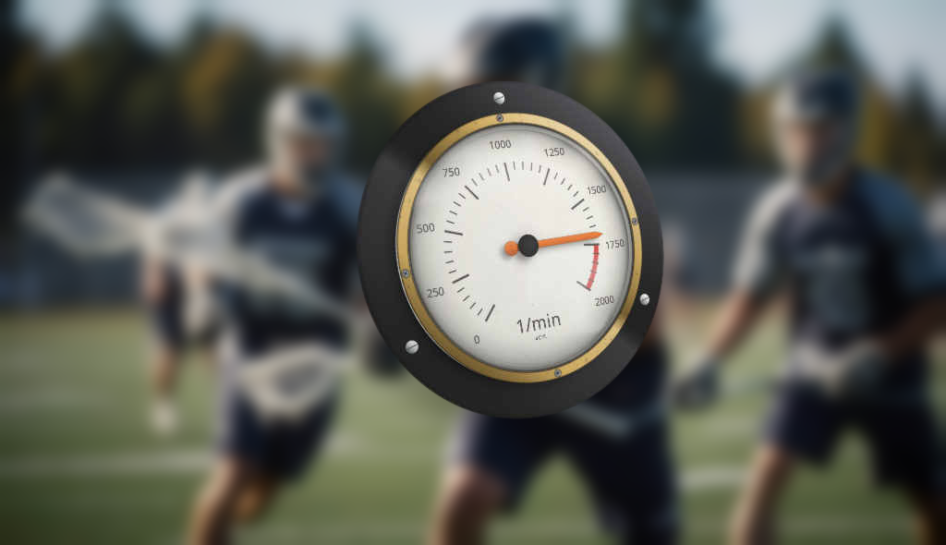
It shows value=1700 unit=rpm
